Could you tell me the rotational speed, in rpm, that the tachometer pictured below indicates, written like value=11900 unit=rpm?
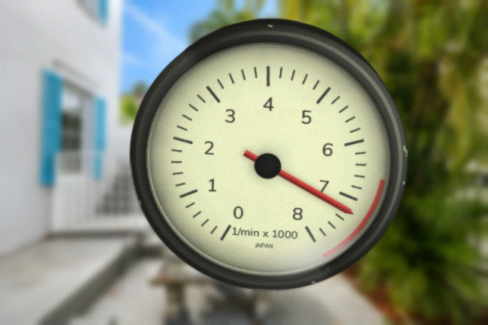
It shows value=7200 unit=rpm
